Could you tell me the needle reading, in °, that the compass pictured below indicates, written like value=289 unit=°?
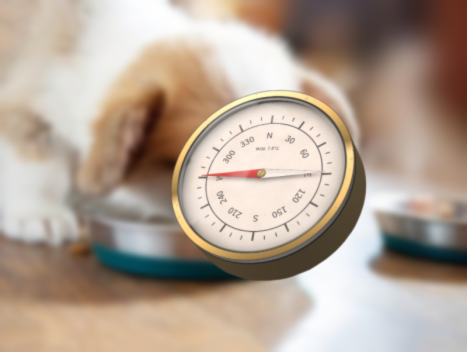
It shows value=270 unit=°
